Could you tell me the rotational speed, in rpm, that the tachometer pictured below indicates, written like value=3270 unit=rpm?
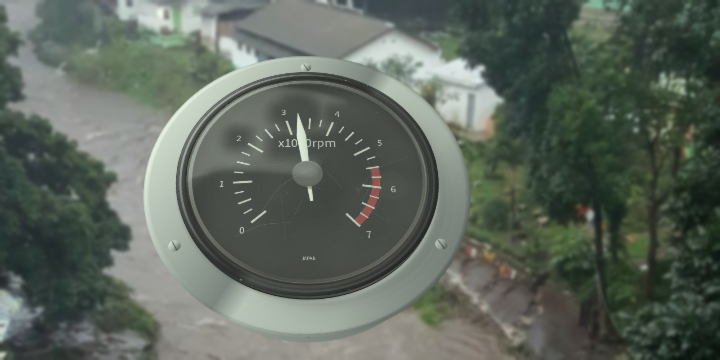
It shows value=3250 unit=rpm
